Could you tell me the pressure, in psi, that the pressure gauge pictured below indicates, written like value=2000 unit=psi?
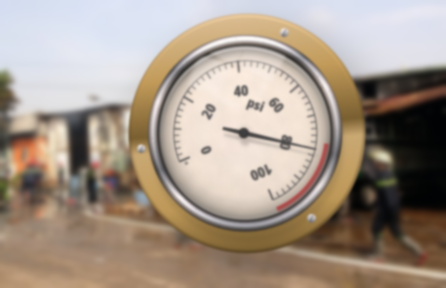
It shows value=80 unit=psi
